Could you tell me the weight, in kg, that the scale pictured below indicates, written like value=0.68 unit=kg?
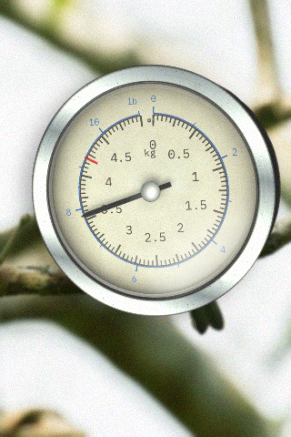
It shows value=3.55 unit=kg
